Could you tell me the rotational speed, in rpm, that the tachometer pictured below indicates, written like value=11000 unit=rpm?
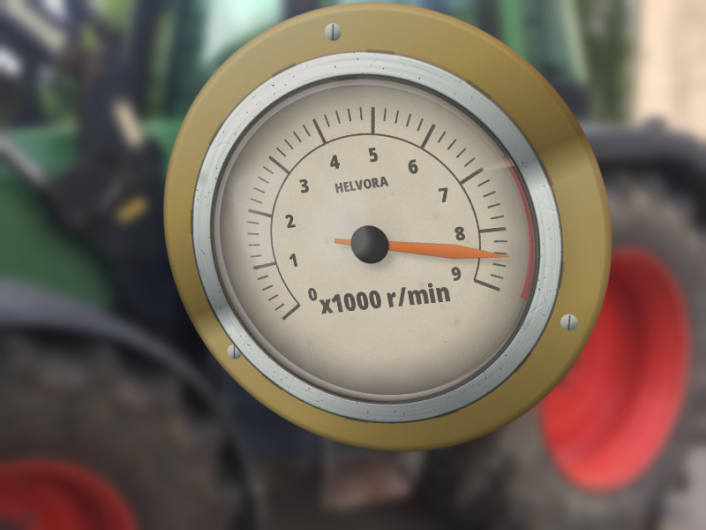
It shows value=8400 unit=rpm
